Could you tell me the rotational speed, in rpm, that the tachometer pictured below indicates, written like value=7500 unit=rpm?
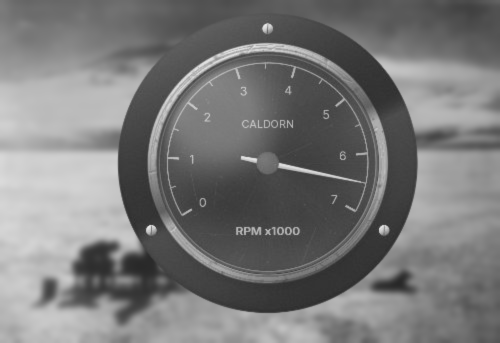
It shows value=6500 unit=rpm
